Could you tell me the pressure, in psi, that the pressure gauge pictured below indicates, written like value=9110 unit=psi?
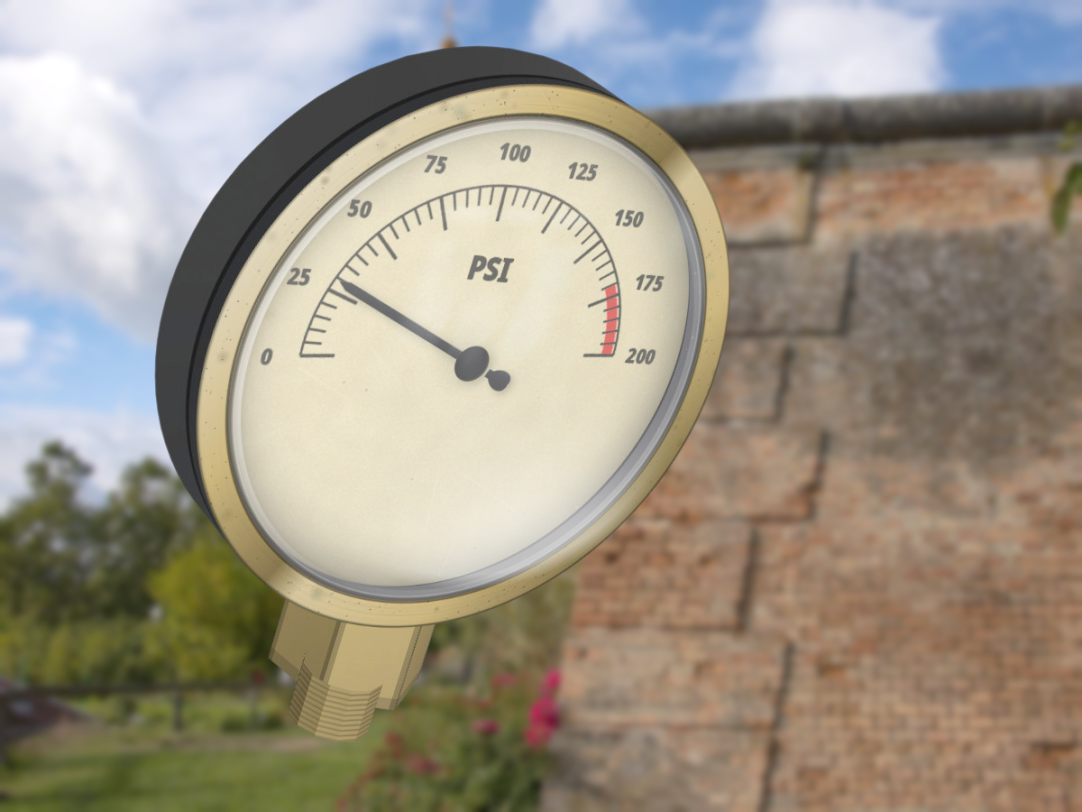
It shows value=30 unit=psi
